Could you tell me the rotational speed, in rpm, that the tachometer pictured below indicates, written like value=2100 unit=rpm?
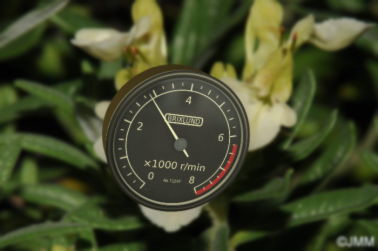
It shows value=2875 unit=rpm
